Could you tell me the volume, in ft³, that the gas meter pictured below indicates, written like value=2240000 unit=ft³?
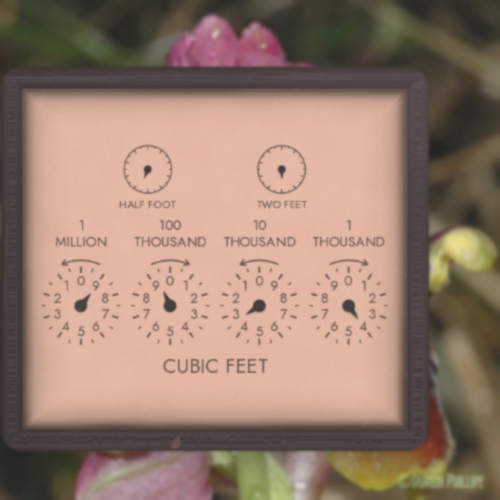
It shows value=893400 unit=ft³
